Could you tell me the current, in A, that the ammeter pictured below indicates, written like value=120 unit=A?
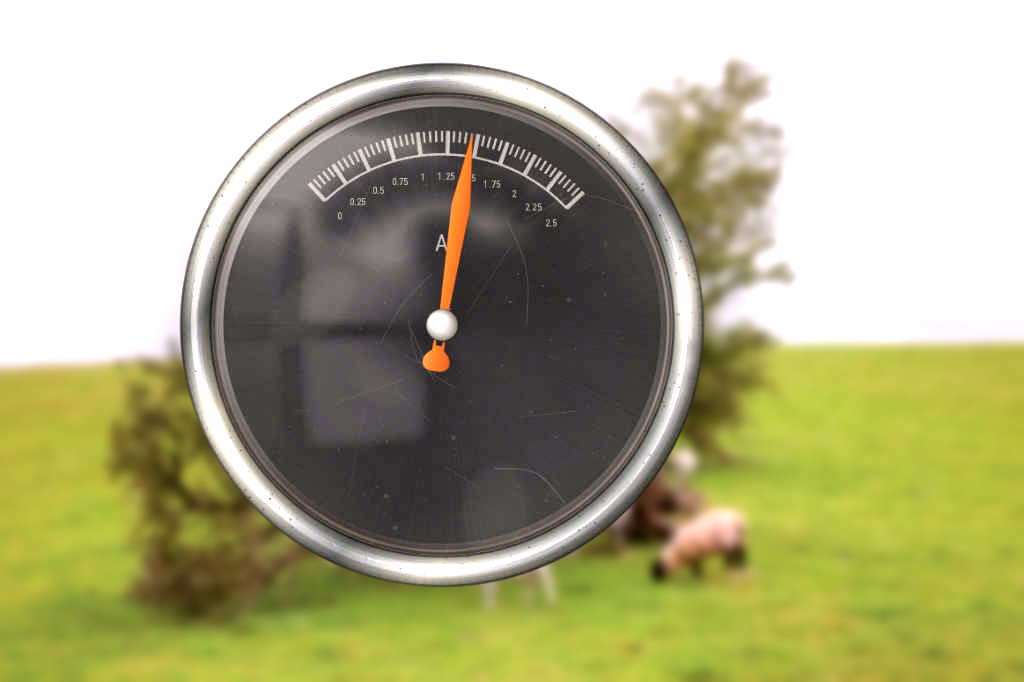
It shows value=1.45 unit=A
